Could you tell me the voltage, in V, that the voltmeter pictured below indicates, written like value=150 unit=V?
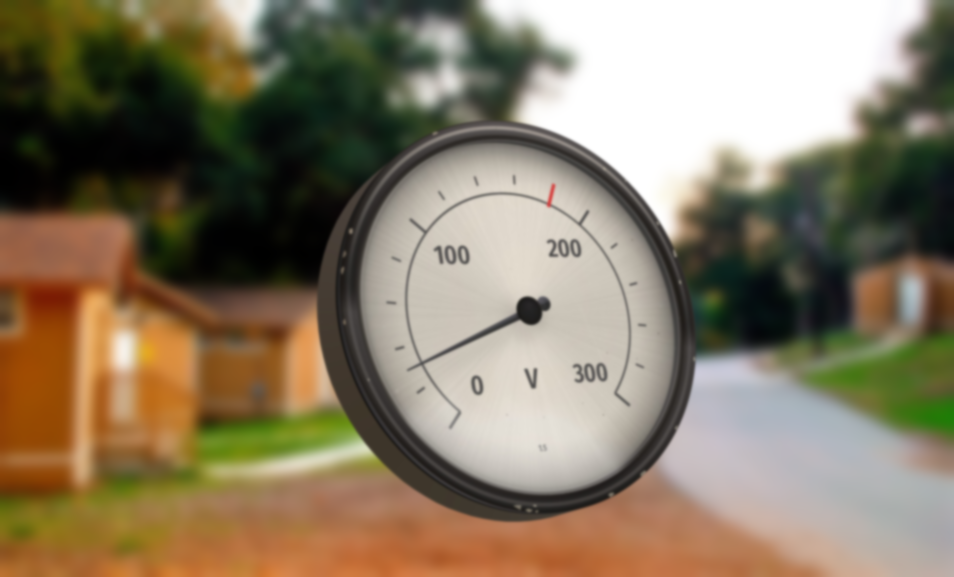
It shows value=30 unit=V
